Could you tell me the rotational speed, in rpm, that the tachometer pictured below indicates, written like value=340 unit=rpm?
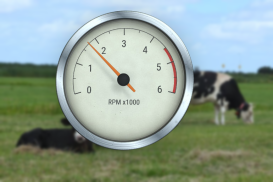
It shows value=1750 unit=rpm
